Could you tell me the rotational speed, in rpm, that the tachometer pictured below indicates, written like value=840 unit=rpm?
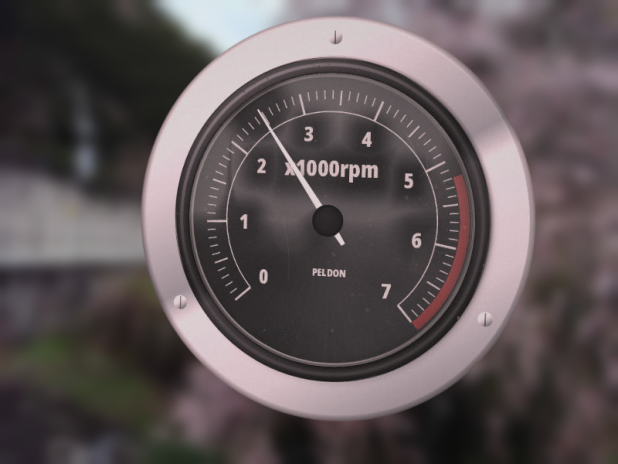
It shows value=2500 unit=rpm
